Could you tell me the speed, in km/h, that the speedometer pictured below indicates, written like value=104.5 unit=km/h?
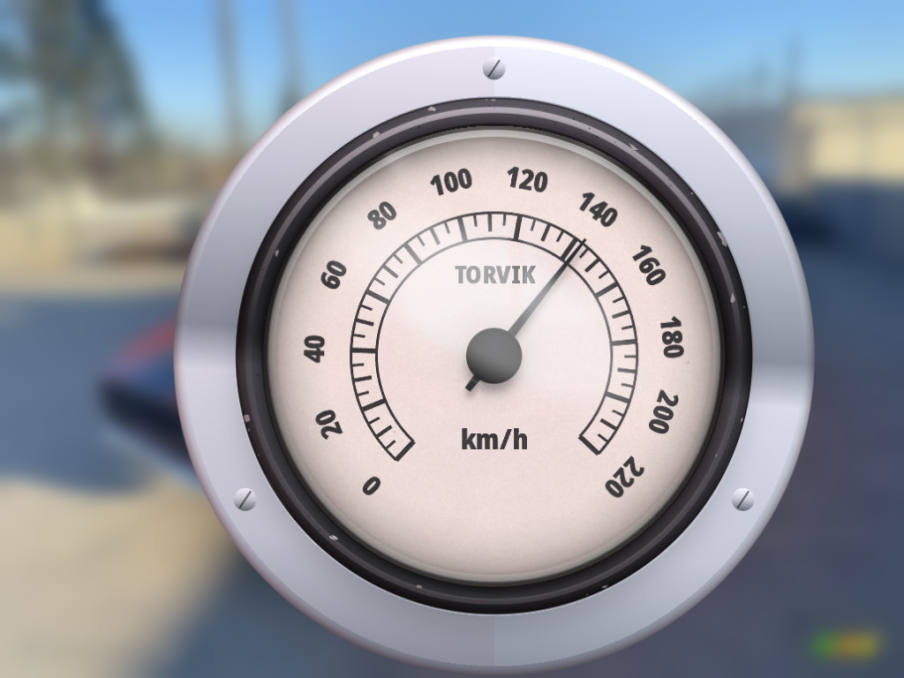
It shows value=142.5 unit=km/h
